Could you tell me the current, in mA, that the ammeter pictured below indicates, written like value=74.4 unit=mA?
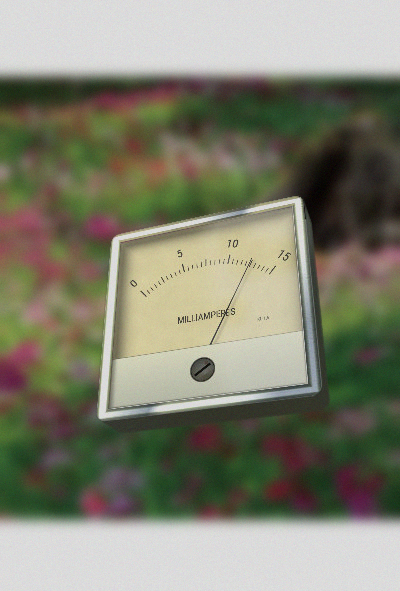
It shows value=12.5 unit=mA
